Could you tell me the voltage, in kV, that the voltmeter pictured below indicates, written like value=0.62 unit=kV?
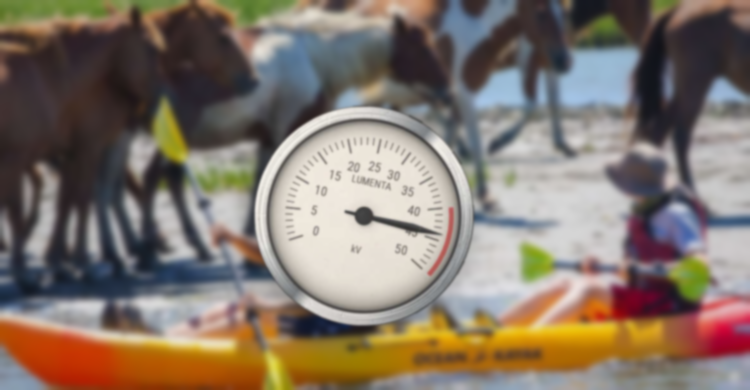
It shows value=44 unit=kV
